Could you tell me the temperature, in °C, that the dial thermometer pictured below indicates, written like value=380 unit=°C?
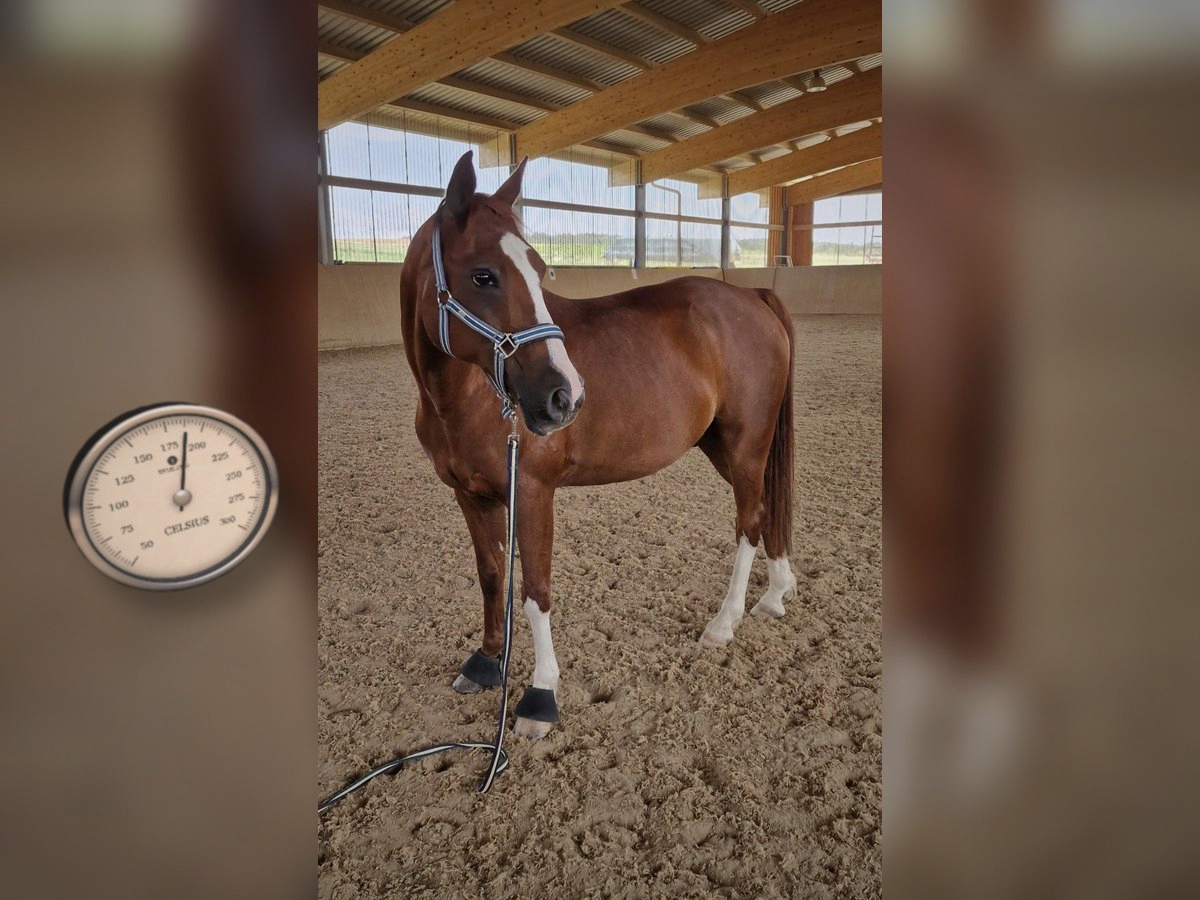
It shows value=187.5 unit=°C
